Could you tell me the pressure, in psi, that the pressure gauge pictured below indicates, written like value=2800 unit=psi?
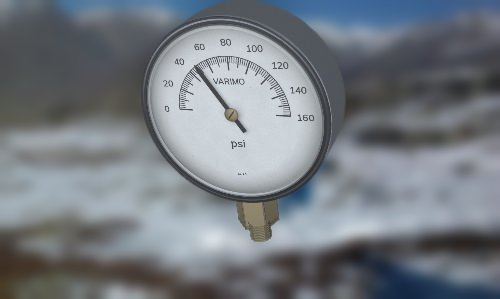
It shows value=50 unit=psi
